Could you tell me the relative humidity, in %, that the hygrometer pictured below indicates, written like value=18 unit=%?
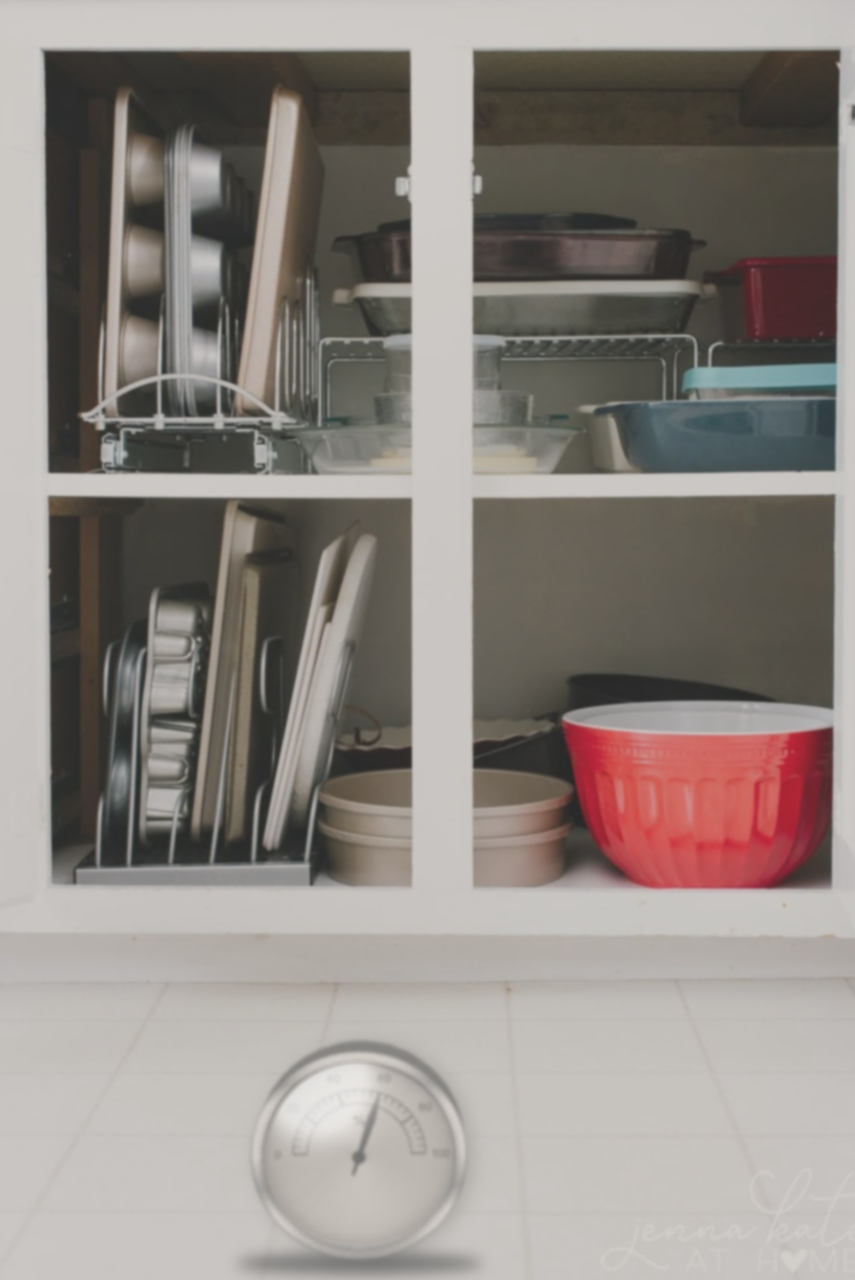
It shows value=60 unit=%
